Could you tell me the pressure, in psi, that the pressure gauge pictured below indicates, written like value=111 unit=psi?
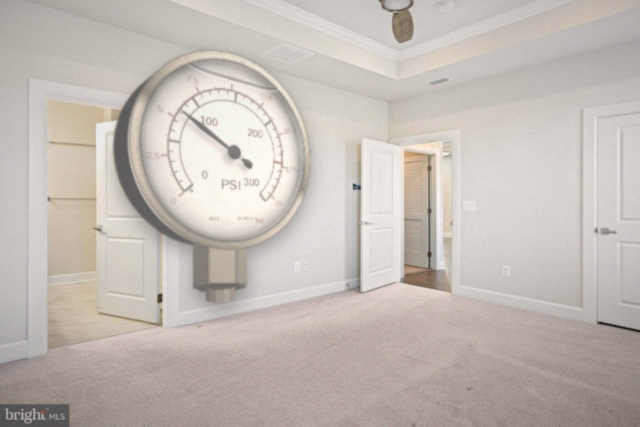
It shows value=80 unit=psi
